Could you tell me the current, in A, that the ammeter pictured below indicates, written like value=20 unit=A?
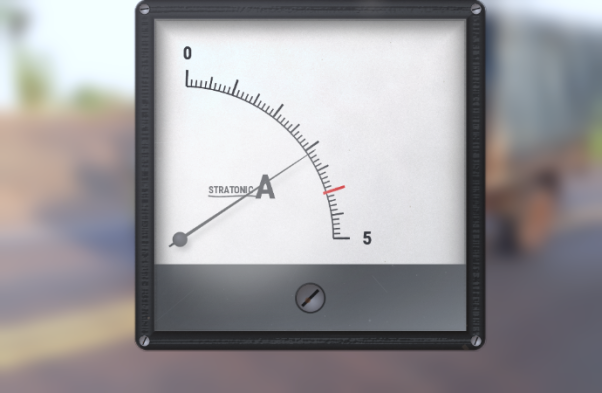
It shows value=3.1 unit=A
